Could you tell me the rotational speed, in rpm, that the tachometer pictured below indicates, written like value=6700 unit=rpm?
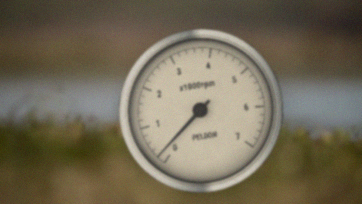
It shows value=200 unit=rpm
